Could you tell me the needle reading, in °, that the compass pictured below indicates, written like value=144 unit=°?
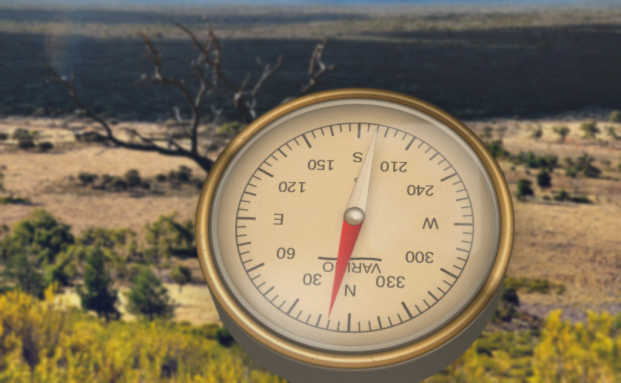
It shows value=10 unit=°
